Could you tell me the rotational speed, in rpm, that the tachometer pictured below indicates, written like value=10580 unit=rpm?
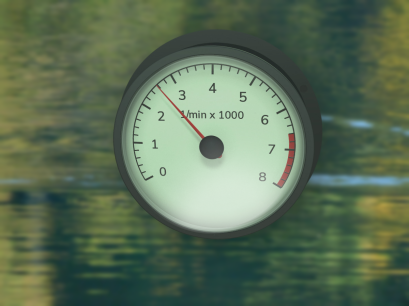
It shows value=2600 unit=rpm
